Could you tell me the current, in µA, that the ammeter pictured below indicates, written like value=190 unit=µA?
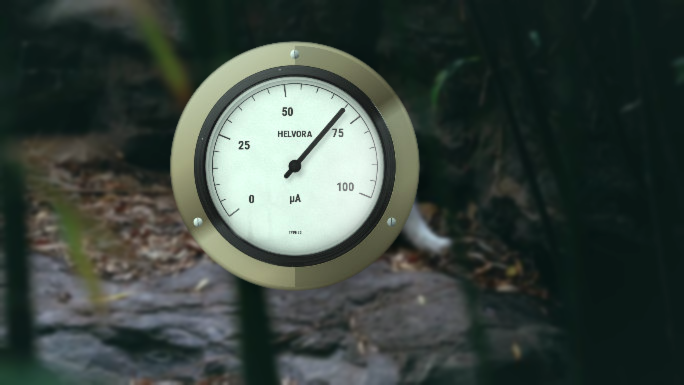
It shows value=70 unit=µA
